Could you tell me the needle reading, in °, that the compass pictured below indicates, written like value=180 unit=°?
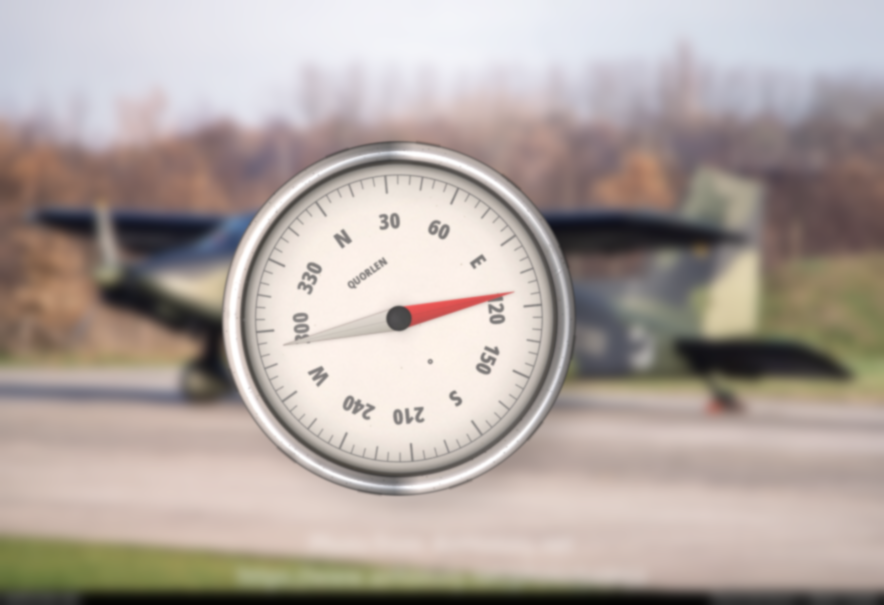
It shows value=112.5 unit=°
